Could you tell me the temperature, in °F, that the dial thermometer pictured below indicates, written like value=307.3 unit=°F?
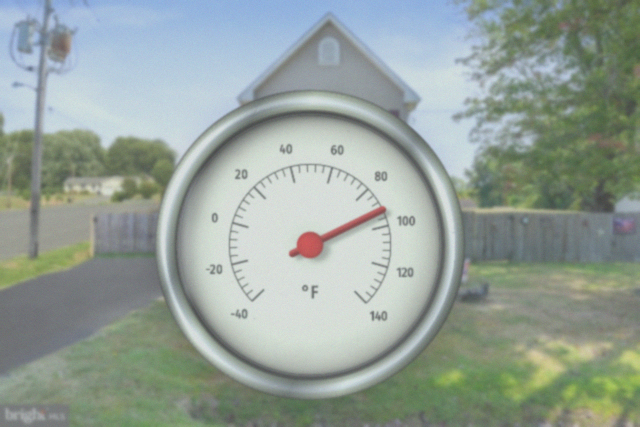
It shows value=92 unit=°F
